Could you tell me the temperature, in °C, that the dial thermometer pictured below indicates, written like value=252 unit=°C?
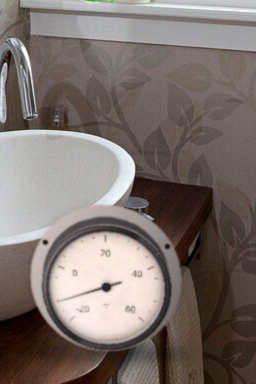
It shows value=-12 unit=°C
